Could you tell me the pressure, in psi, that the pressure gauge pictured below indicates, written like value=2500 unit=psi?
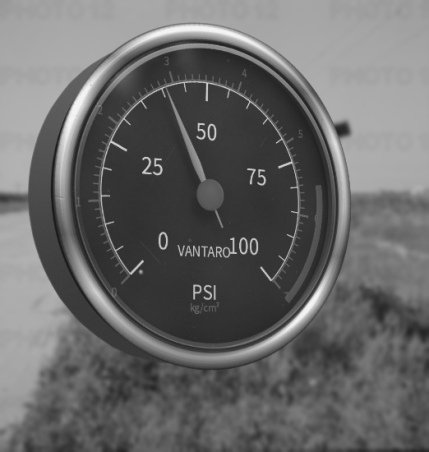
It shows value=40 unit=psi
